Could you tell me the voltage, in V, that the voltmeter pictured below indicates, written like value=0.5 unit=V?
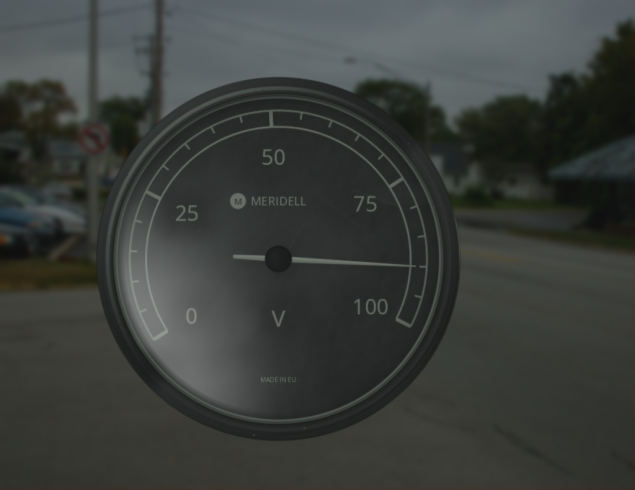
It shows value=90 unit=V
